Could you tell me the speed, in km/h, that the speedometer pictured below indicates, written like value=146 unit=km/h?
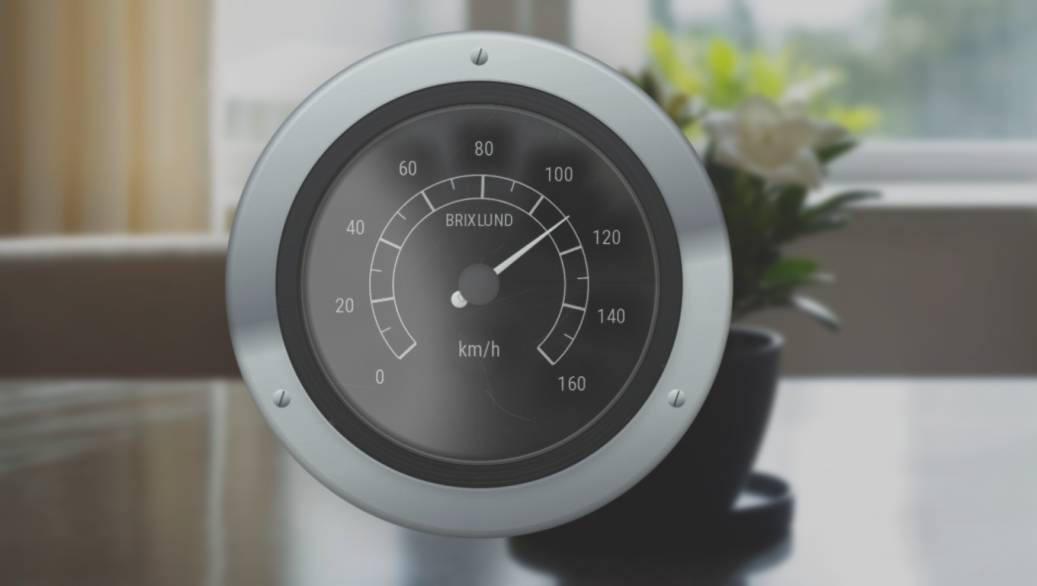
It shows value=110 unit=km/h
